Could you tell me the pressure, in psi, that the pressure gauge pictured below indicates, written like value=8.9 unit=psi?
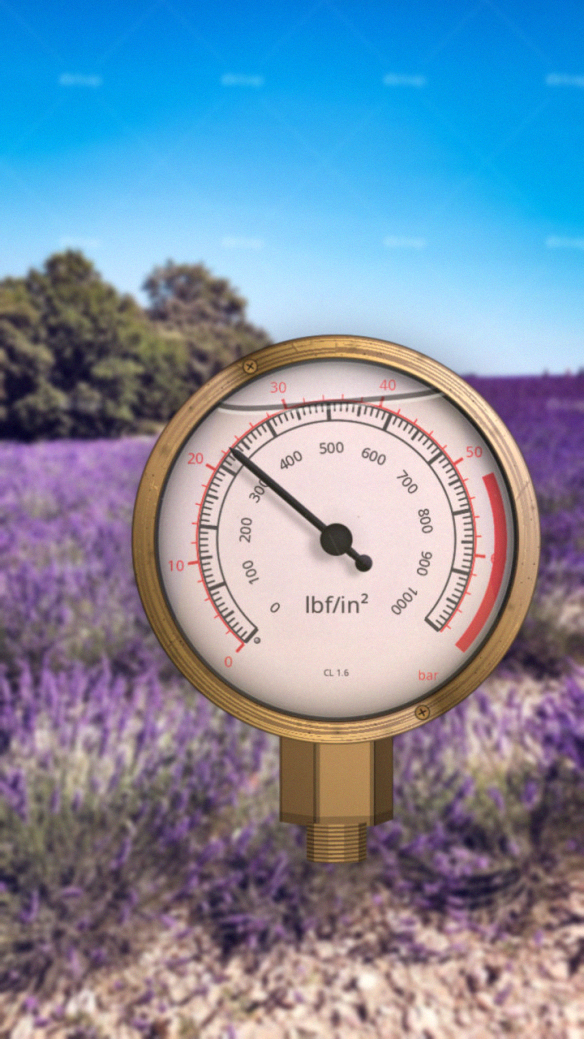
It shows value=330 unit=psi
